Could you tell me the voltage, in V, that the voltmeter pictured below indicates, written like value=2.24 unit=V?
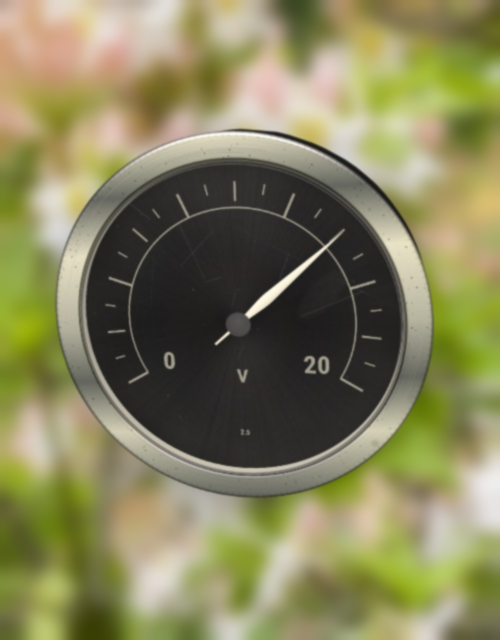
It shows value=14 unit=V
